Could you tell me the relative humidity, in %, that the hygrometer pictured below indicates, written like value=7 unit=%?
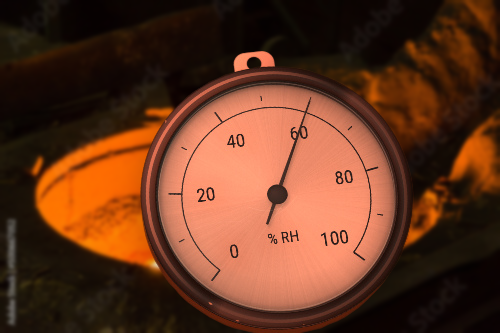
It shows value=60 unit=%
